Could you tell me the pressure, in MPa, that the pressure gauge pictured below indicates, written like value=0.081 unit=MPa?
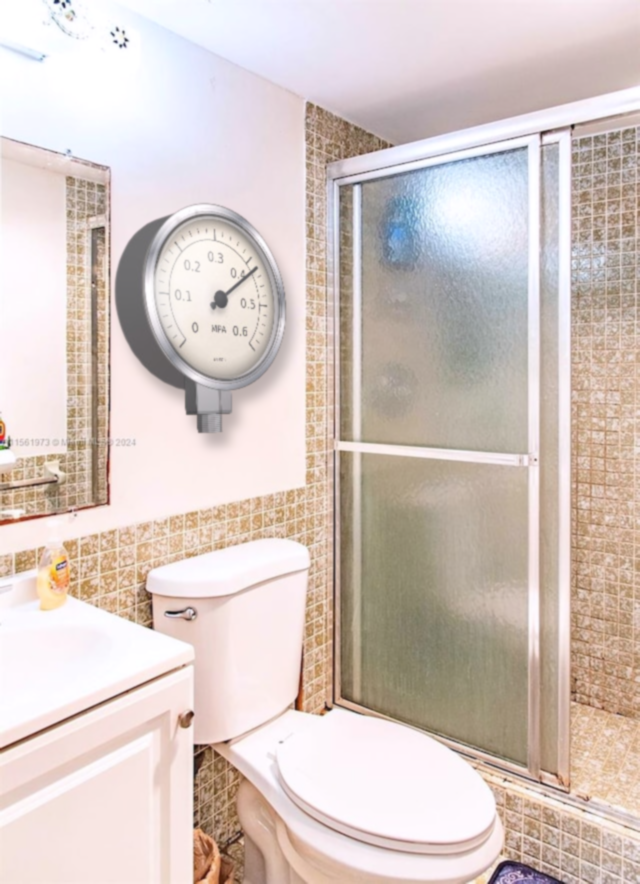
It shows value=0.42 unit=MPa
